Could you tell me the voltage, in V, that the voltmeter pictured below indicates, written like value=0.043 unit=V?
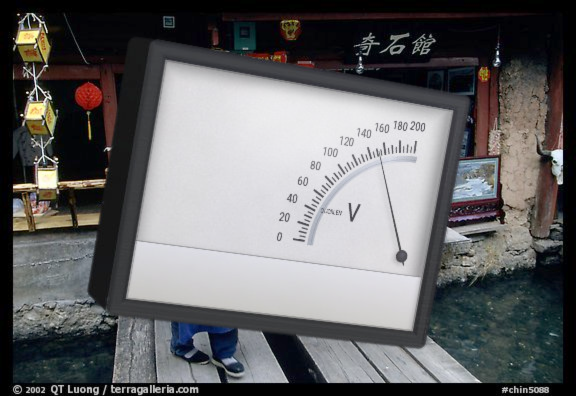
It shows value=150 unit=V
